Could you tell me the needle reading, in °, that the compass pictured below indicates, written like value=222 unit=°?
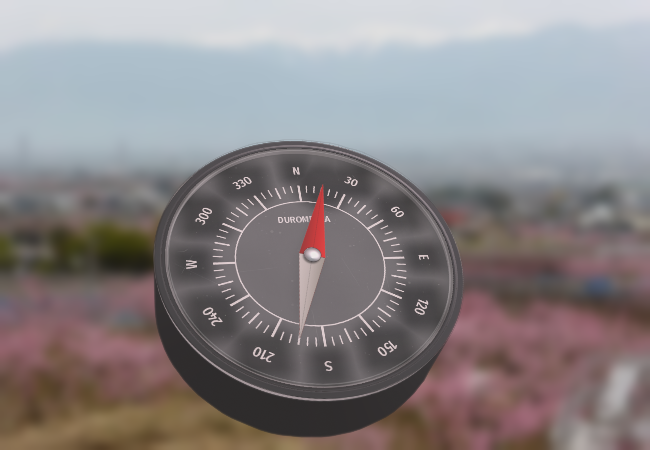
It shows value=15 unit=°
